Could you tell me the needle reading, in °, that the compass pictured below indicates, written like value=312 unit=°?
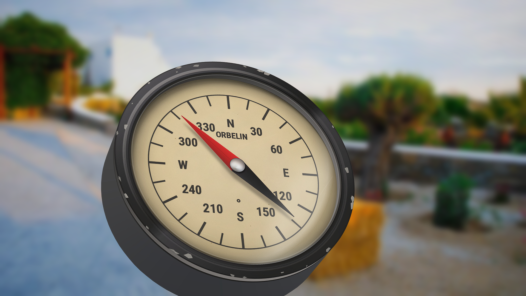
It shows value=315 unit=°
